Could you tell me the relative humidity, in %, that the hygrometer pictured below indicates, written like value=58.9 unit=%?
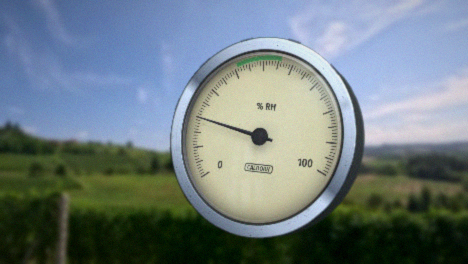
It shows value=20 unit=%
